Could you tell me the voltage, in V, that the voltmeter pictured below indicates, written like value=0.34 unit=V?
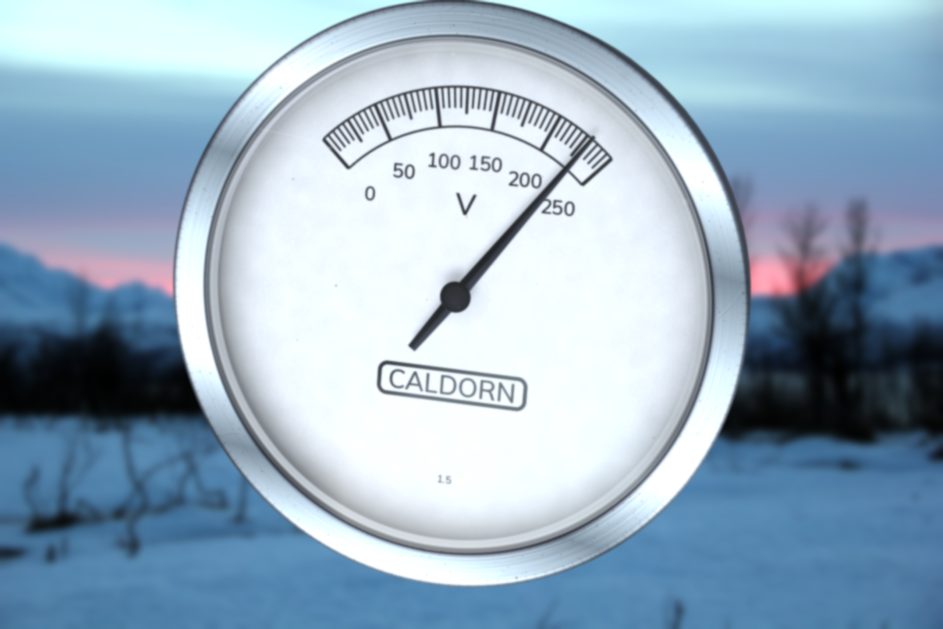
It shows value=230 unit=V
